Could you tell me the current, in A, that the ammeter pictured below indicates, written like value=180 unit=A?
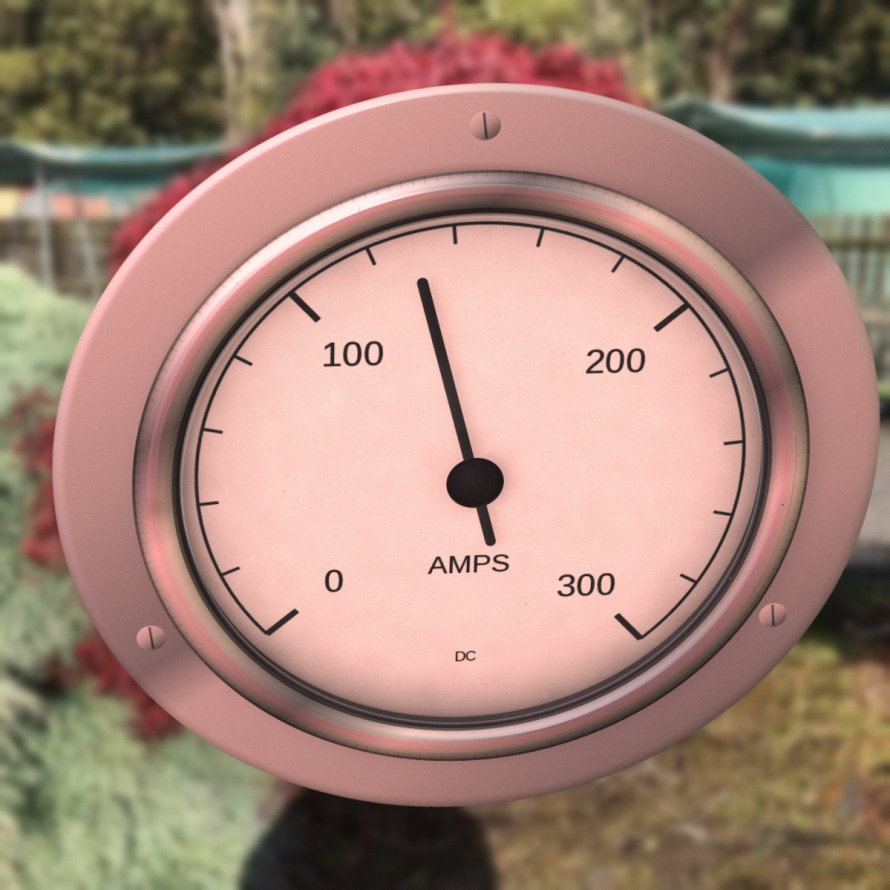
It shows value=130 unit=A
